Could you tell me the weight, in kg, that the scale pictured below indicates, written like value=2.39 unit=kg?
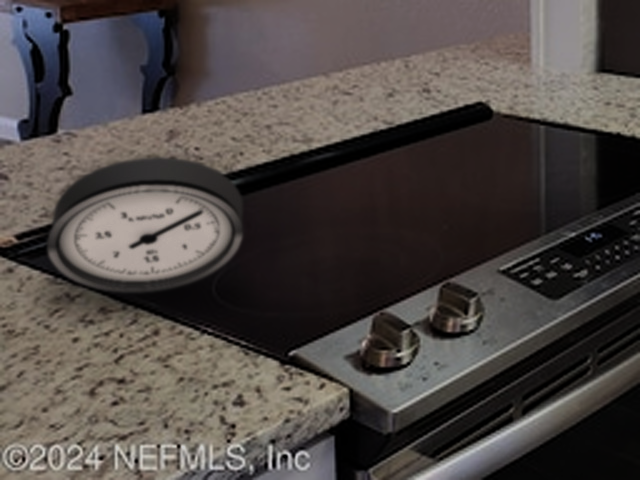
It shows value=0.25 unit=kg
